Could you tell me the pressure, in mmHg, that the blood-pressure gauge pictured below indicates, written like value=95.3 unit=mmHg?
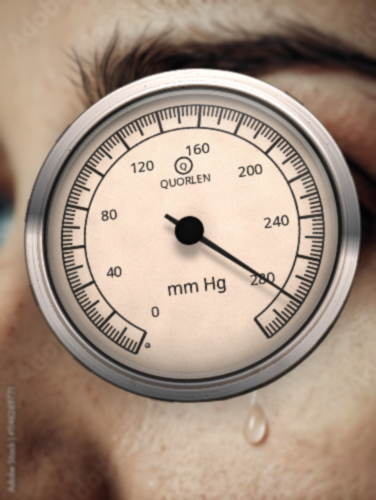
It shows value=280 unit=mmHg
